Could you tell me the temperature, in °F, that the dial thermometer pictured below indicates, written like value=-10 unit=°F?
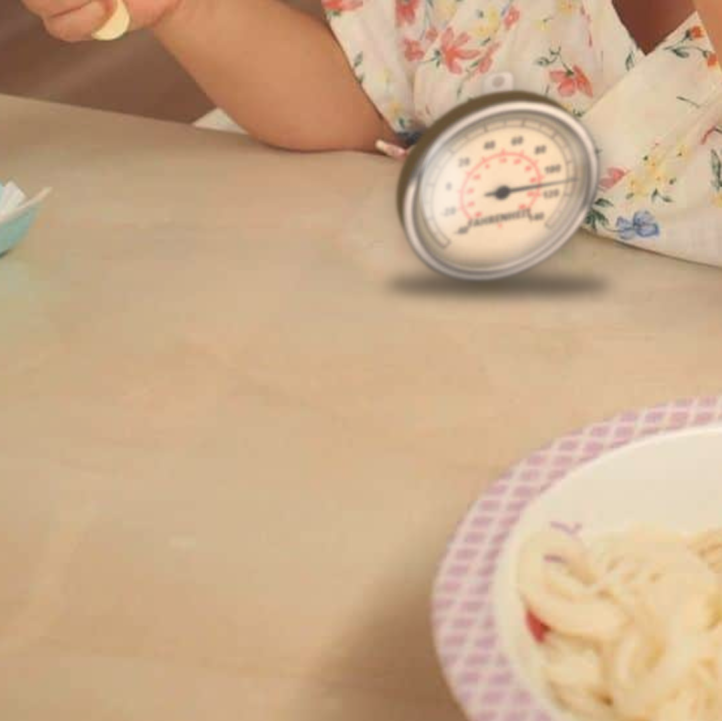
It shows value=110 unit=°F
